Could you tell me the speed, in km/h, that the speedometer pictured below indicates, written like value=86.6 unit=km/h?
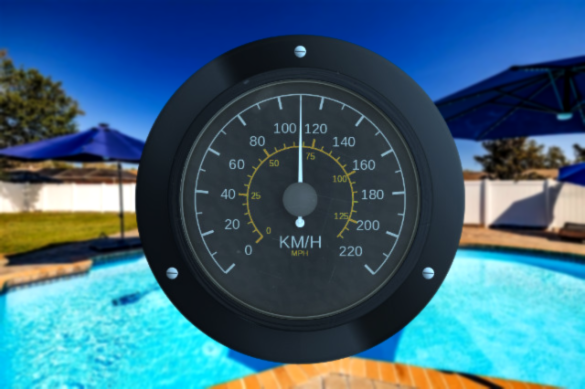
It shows value=110 unit=km/h
